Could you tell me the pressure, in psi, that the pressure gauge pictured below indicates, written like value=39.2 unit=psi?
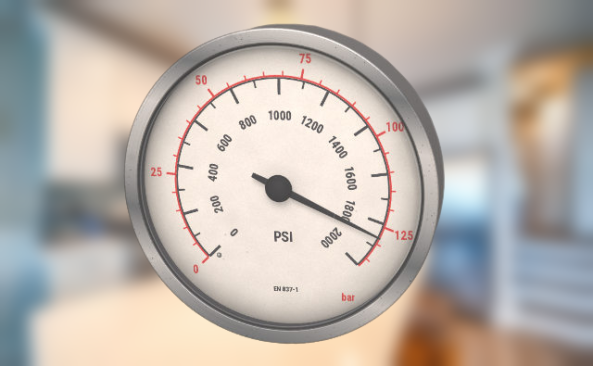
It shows value=1850 unit=psi
